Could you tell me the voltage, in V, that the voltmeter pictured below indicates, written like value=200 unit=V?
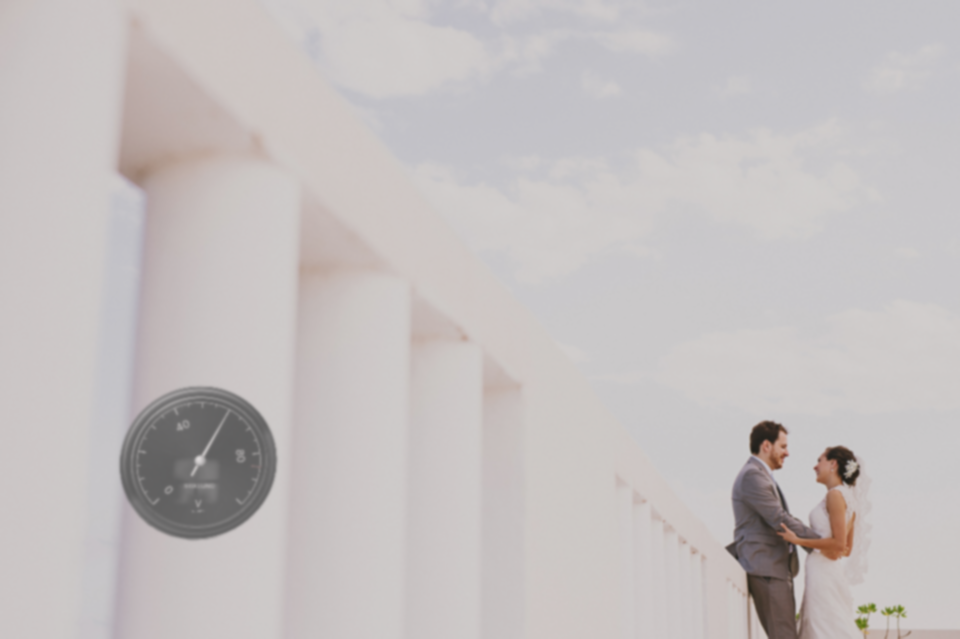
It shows value=60 unit=V
